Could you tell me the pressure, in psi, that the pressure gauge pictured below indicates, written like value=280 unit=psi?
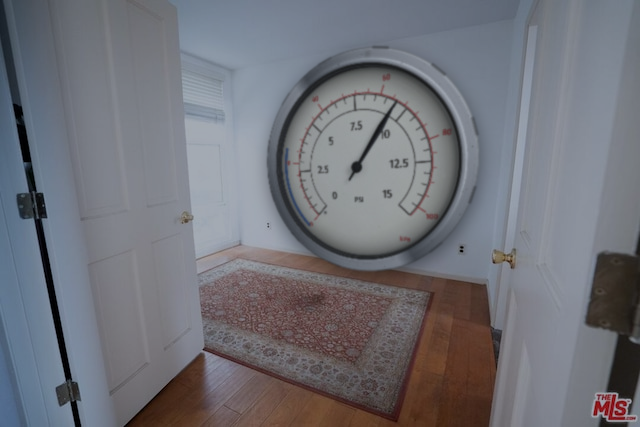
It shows value=9.5 unit=psi
